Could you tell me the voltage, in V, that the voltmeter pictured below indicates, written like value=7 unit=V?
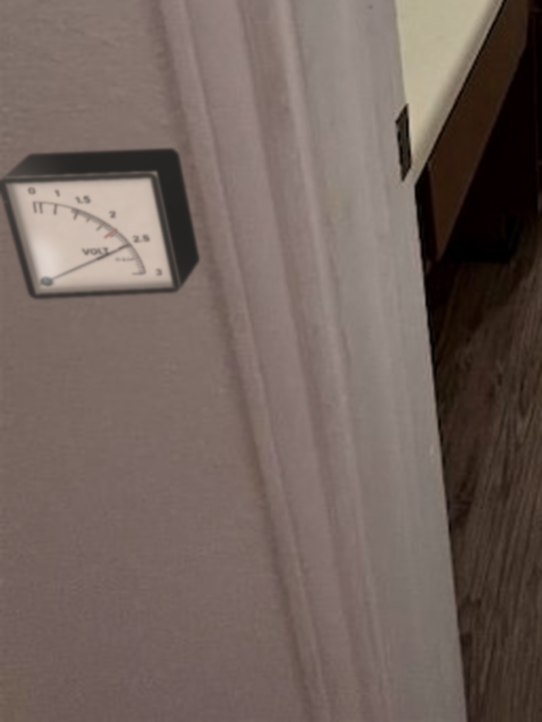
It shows value=2.5 unit=V
